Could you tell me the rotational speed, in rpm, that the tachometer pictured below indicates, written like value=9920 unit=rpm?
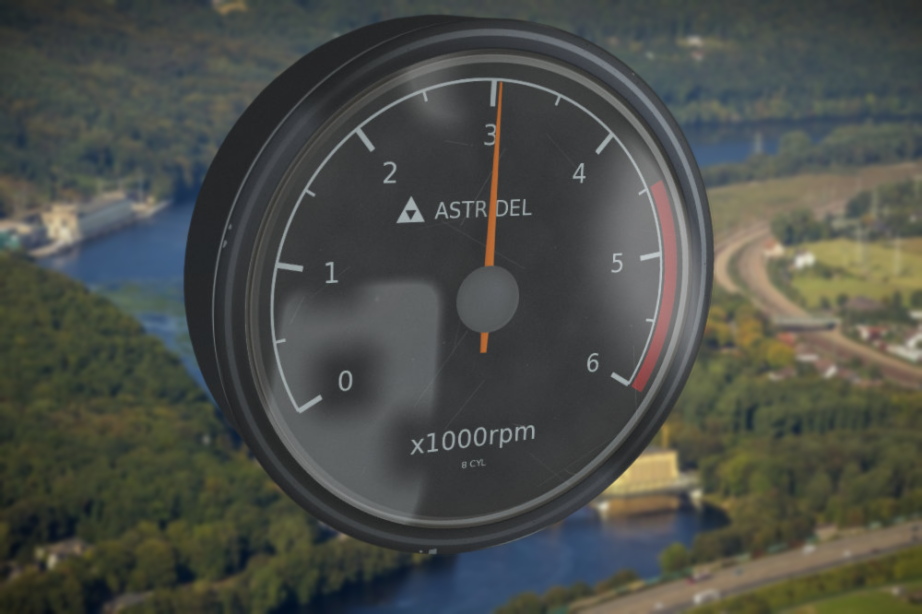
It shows value=3000 unit=rpm
